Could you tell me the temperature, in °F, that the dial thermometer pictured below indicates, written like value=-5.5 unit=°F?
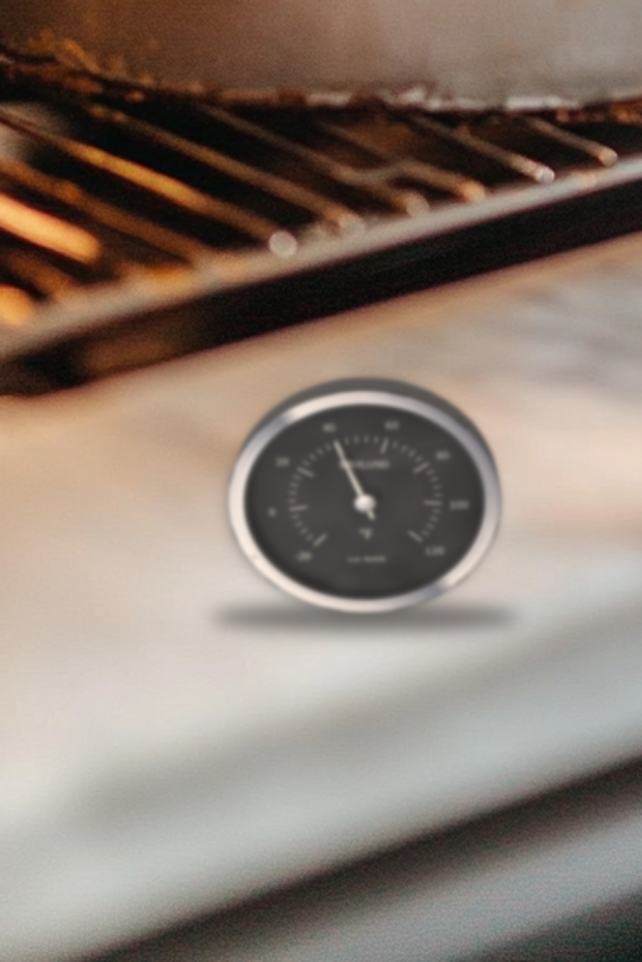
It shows value=40 unit=°F
